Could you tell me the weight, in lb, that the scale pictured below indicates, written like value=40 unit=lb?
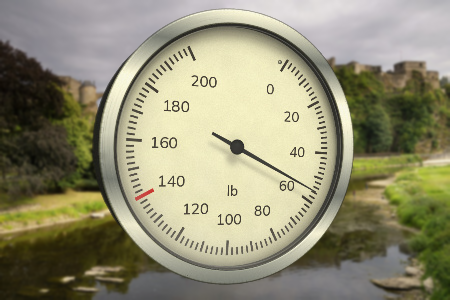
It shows value=56 unit=lb
